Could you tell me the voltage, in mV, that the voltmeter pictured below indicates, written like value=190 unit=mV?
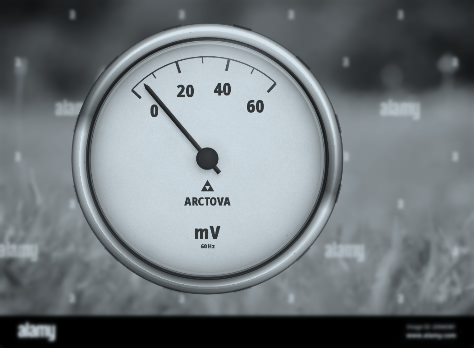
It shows value=5 unit=mV
